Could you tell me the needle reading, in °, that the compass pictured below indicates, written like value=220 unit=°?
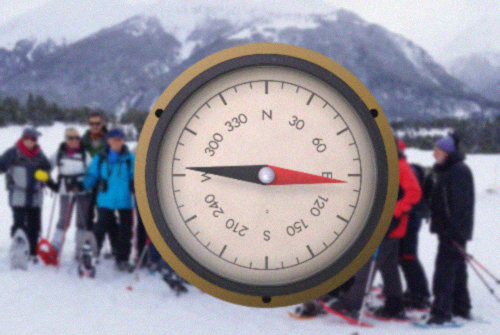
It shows value=95 unit=°
